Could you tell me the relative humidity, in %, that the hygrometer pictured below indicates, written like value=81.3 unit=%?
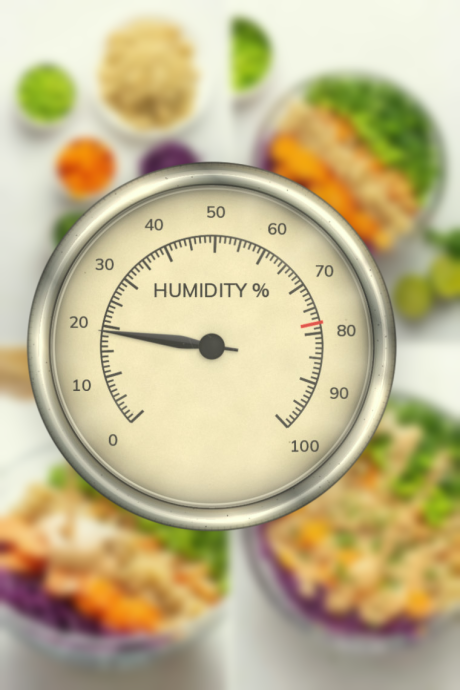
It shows value=19 unit=%
